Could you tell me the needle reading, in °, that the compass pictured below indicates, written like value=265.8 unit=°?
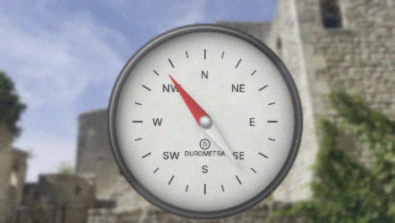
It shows value=322.5 unit=°
